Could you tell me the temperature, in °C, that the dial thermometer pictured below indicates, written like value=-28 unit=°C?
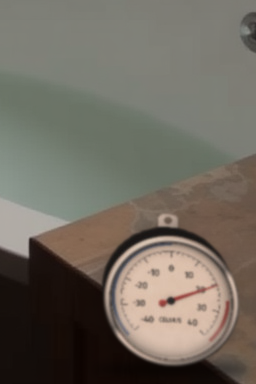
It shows value=20 unit=°C
